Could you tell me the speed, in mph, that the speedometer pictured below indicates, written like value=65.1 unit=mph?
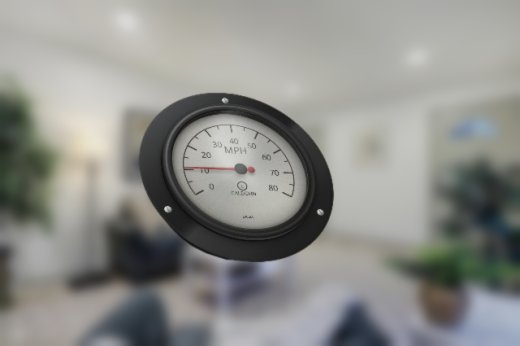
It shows value=10 unit=mph
